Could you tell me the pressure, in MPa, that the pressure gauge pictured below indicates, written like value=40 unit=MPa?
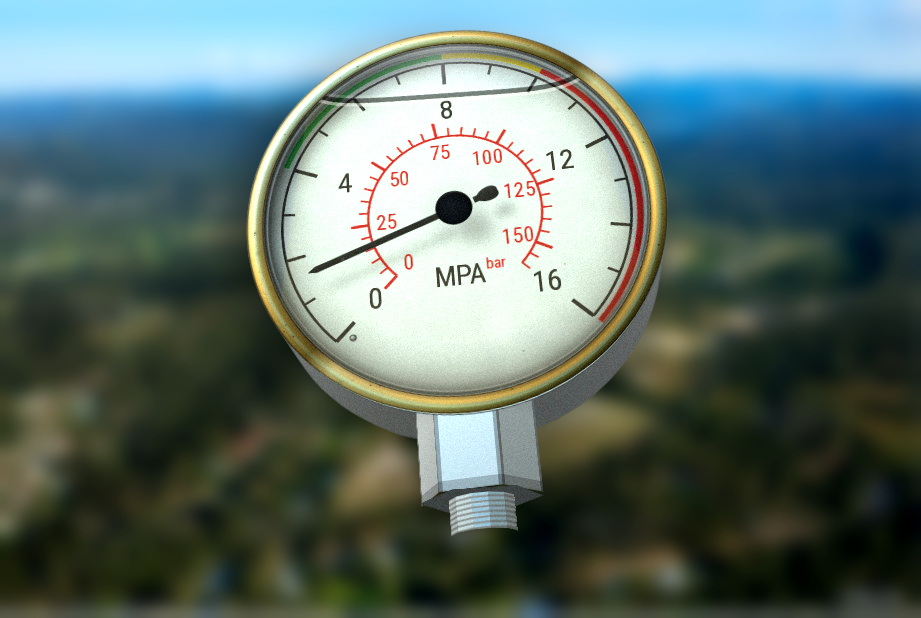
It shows value=1.5 unit=MPa
